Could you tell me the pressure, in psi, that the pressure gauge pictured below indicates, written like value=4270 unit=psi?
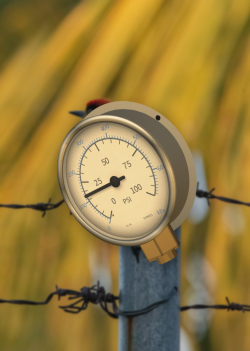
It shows value=17.5 unit=psi
